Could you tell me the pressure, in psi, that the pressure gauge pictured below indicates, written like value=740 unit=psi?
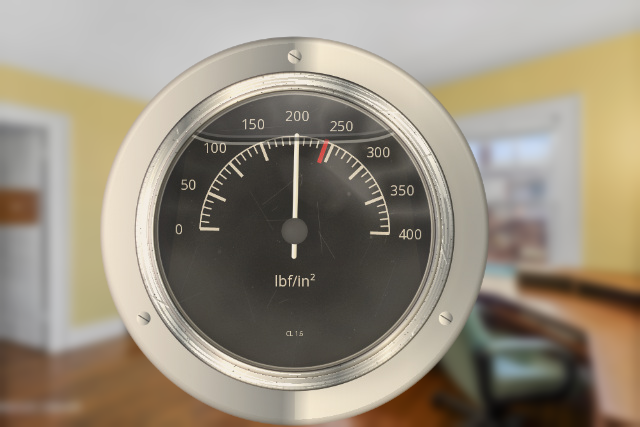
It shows value=200 unit=psi
